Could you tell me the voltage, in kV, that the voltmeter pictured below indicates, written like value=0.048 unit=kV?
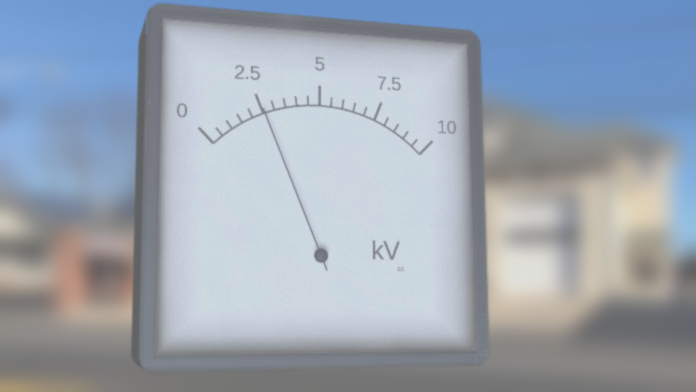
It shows value=2.5 unit=kV
